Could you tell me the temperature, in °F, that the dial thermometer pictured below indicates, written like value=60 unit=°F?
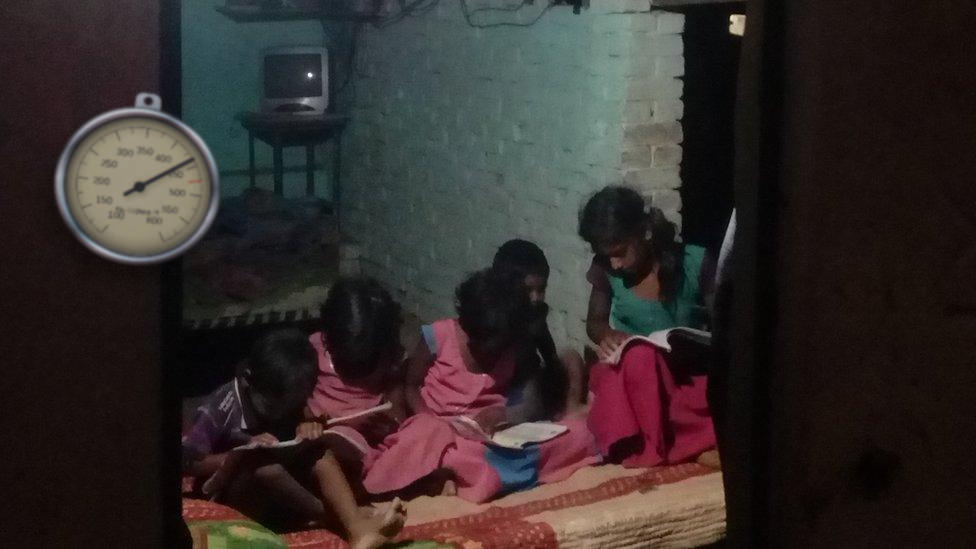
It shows value=437.5 unit=°F
